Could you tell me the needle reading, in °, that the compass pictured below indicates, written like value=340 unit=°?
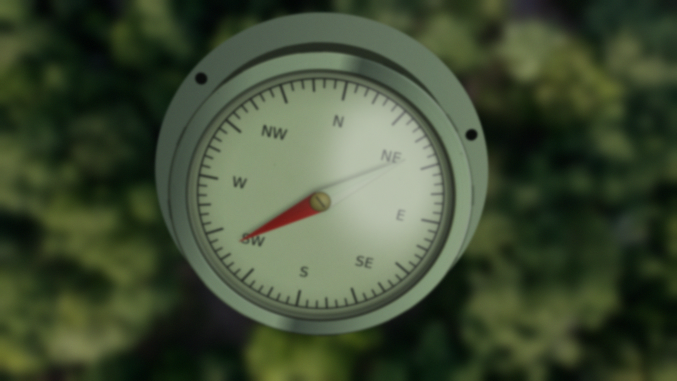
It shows value=230 unit=°
